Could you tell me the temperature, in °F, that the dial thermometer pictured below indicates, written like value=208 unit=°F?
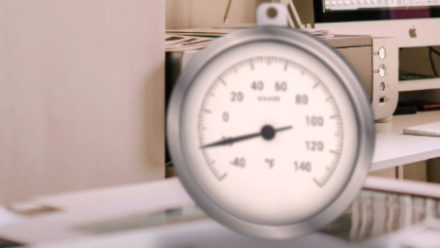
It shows value=-20 unit=°F
